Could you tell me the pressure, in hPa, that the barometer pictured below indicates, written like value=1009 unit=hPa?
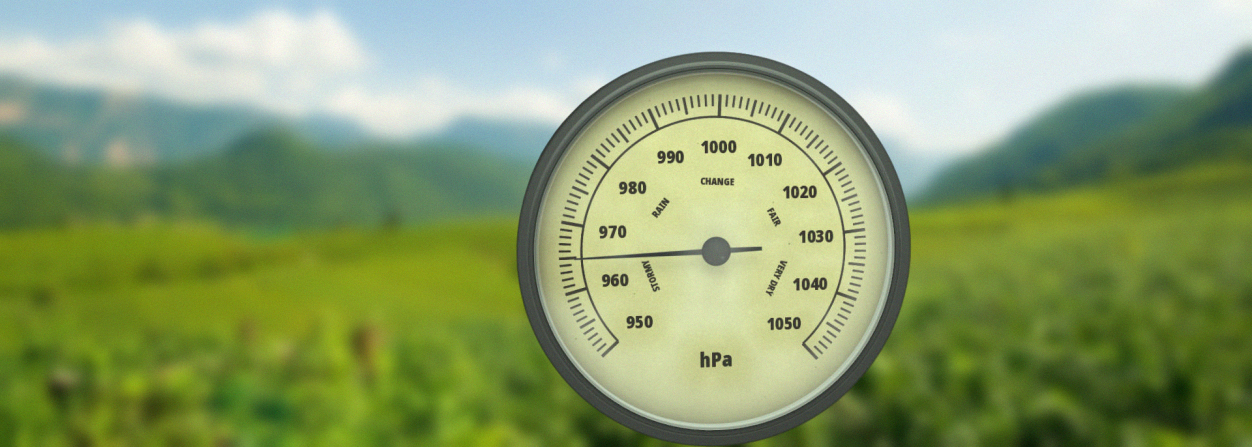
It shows value=965 unit=hPa
